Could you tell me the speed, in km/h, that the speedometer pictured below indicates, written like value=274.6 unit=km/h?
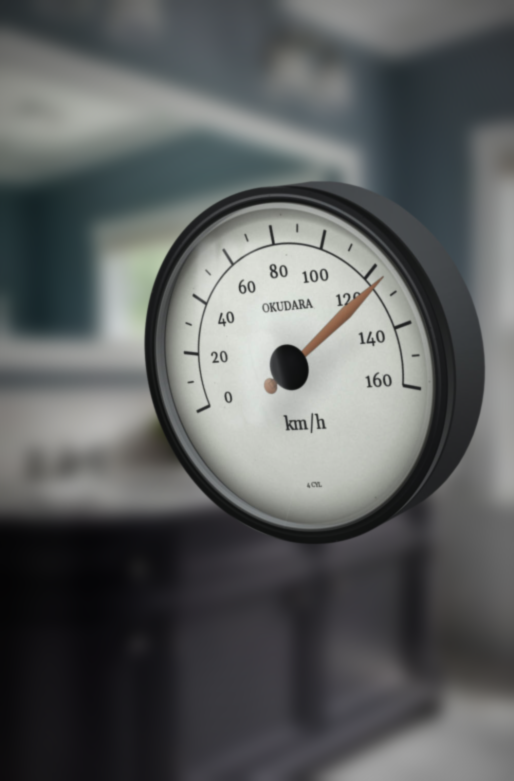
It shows value=125 unit=km/h
